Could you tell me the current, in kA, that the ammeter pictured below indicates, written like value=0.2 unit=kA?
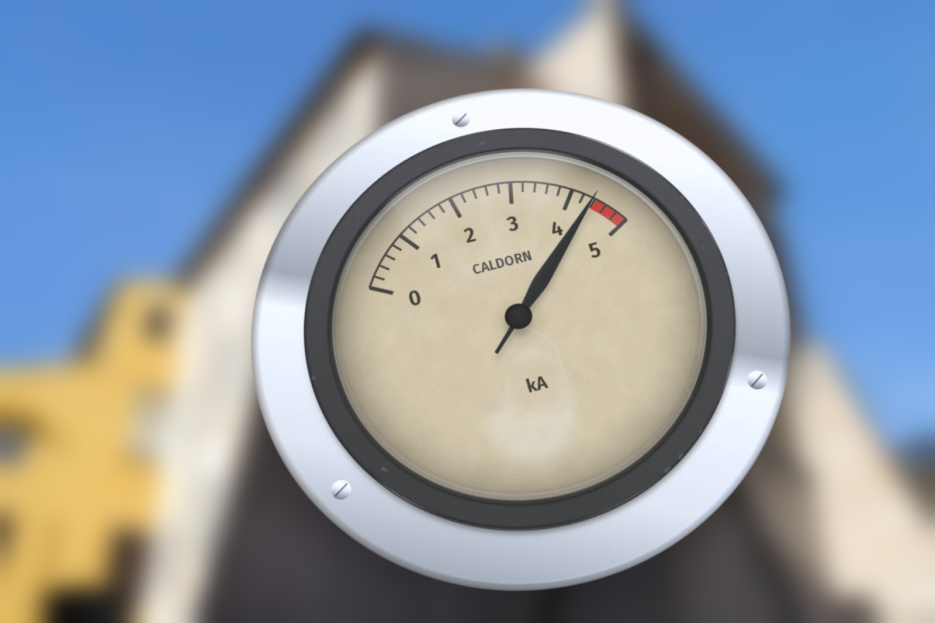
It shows value=4.4 unit=kA
